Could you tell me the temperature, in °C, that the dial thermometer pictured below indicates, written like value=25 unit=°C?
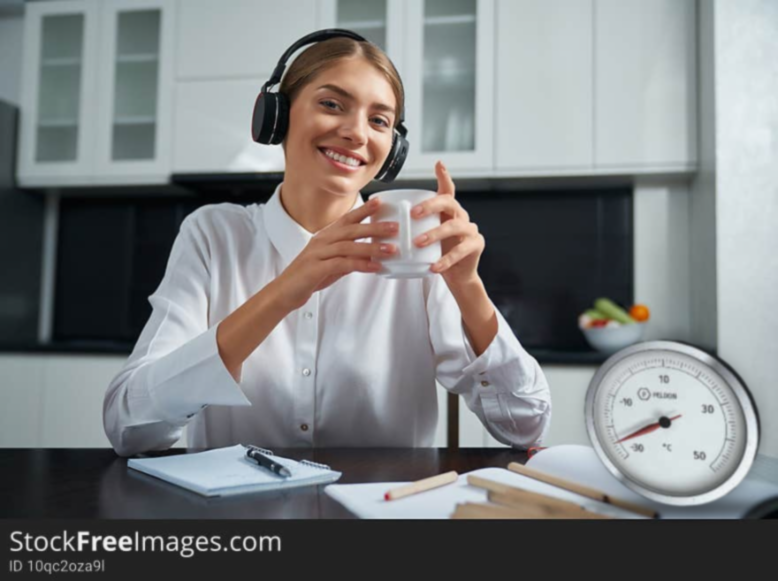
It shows value=-25 unit=°C
